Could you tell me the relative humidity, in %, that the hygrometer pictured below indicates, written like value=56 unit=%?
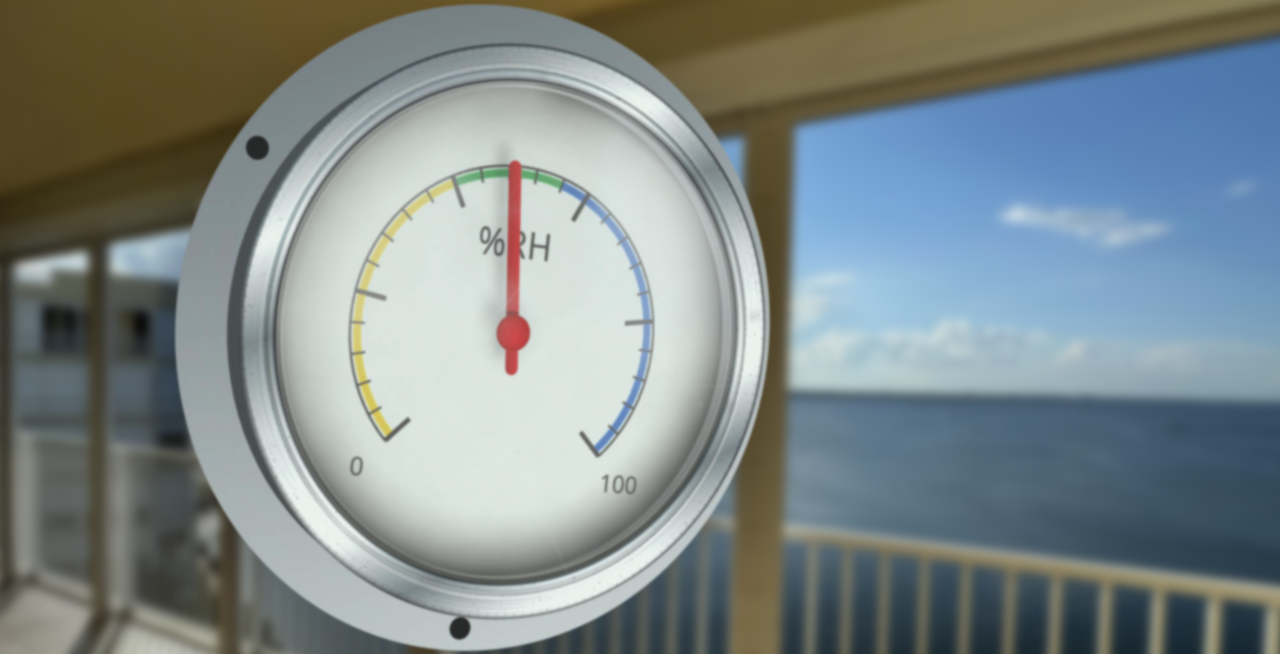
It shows value=48 unit=%
